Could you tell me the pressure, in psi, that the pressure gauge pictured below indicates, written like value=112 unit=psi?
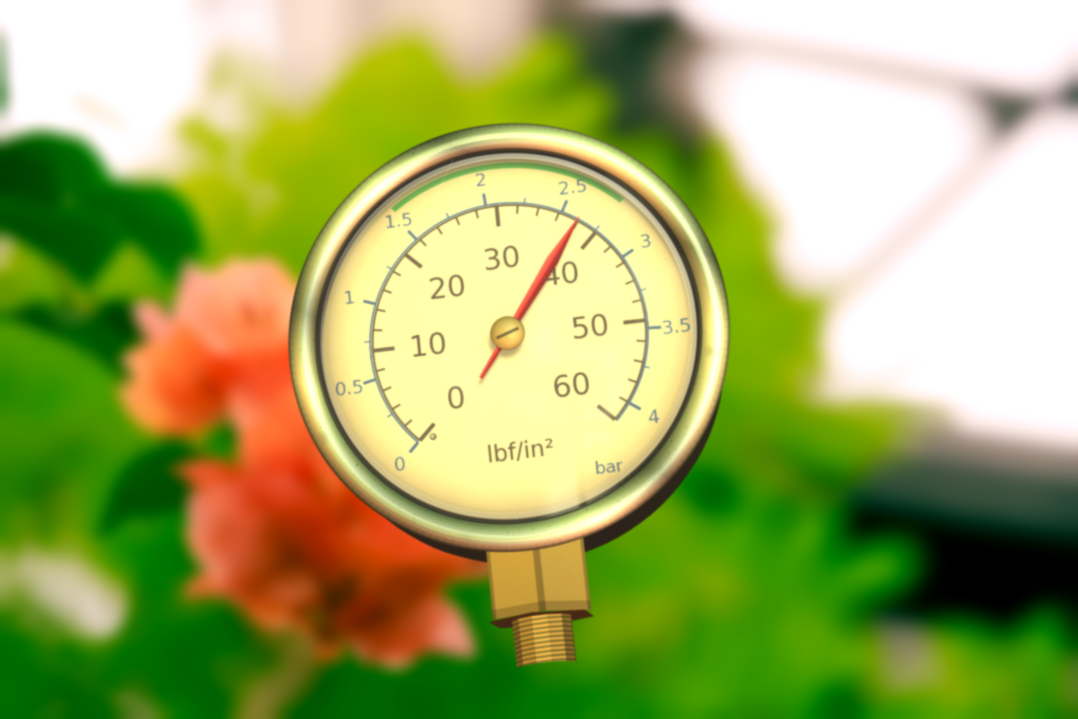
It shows value=38 unit=psi
